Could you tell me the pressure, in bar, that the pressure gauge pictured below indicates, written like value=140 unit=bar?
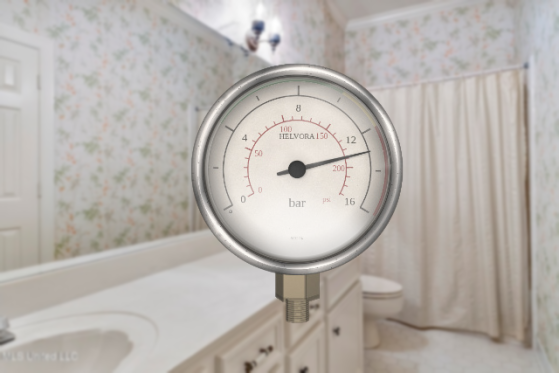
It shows value=13 unit=bar
